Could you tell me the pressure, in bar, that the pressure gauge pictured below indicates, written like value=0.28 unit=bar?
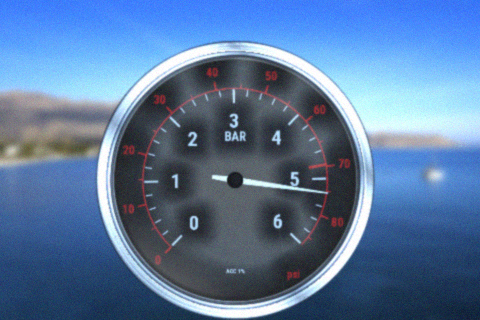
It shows value=5.2 unit=bar
